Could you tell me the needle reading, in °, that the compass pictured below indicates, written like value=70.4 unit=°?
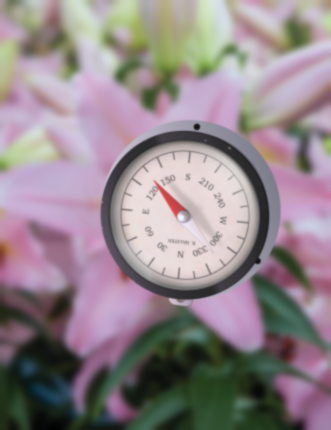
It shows value=135 unit=°
